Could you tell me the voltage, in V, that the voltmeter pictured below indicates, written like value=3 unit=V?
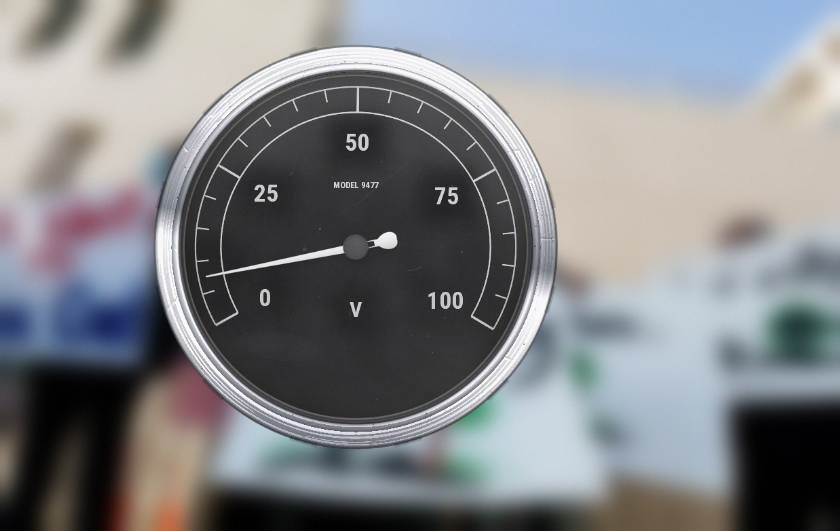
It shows value=7.5 unit=V
